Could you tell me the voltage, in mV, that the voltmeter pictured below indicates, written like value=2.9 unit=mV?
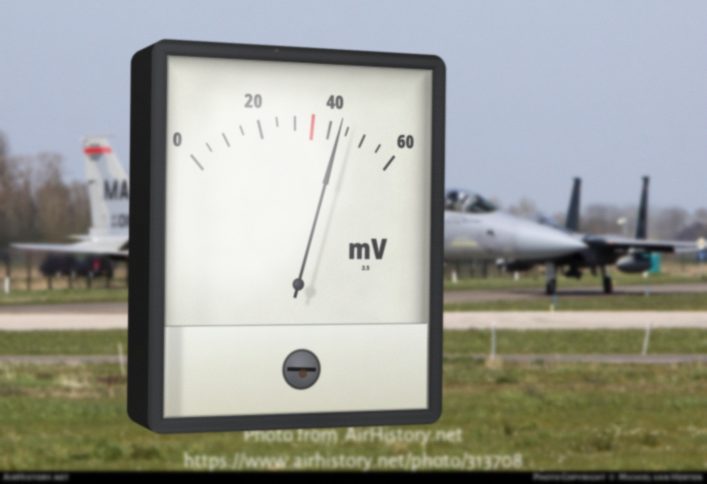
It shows value=42.5 unit=mV
